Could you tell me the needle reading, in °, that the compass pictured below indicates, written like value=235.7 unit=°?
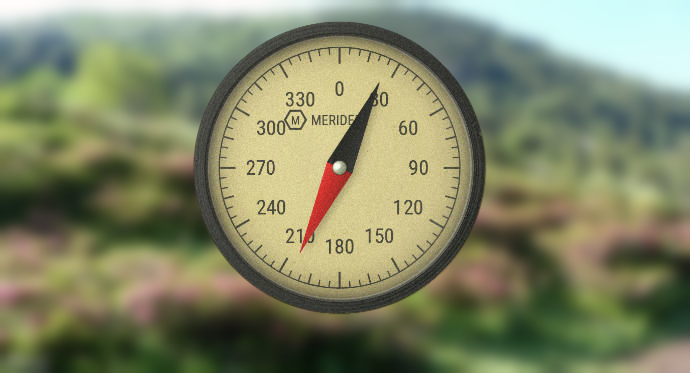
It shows value=205 unit=°
